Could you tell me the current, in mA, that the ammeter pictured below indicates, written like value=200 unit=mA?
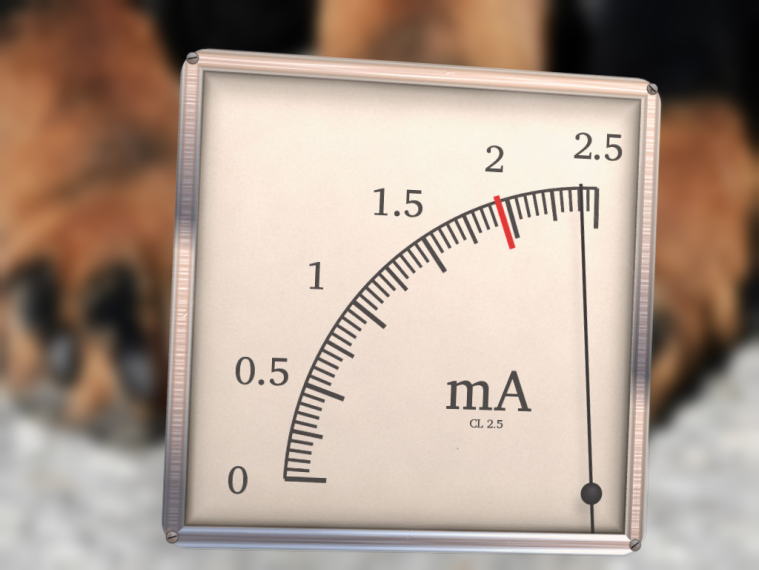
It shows value=2.4 unit=mA
